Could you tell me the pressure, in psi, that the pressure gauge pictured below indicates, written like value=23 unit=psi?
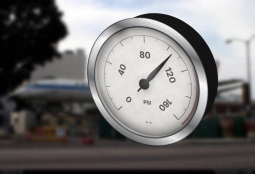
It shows value=105 unit=psi
